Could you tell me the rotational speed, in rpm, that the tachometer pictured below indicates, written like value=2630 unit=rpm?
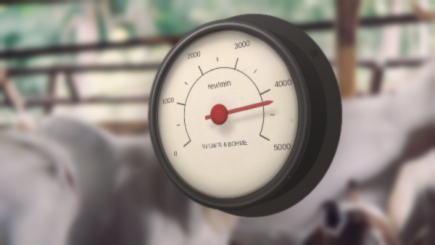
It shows value=4250 unit=rpm
